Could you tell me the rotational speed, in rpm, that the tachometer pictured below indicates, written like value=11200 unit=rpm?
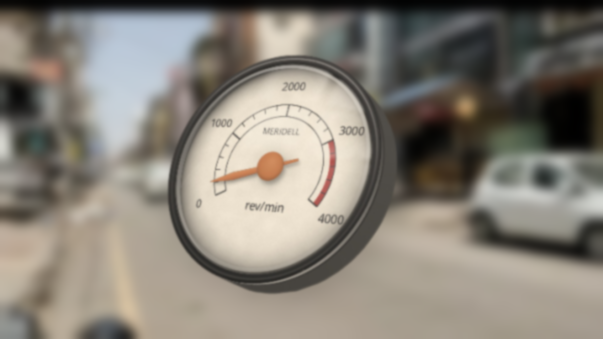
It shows value=200 unit=rpm
